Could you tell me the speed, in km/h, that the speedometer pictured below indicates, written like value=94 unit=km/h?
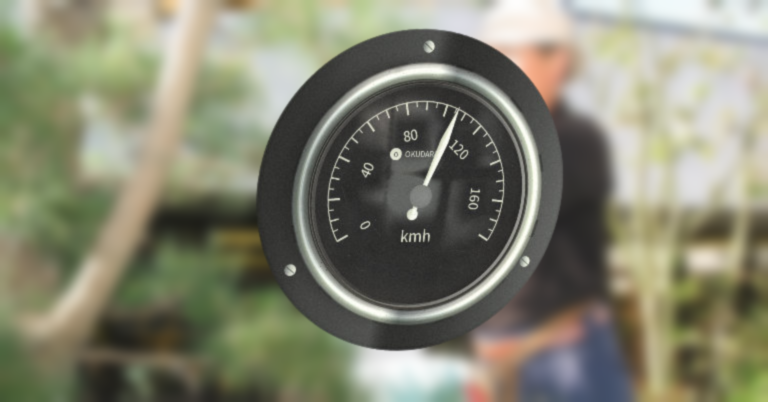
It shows value=105 unit=km/h
